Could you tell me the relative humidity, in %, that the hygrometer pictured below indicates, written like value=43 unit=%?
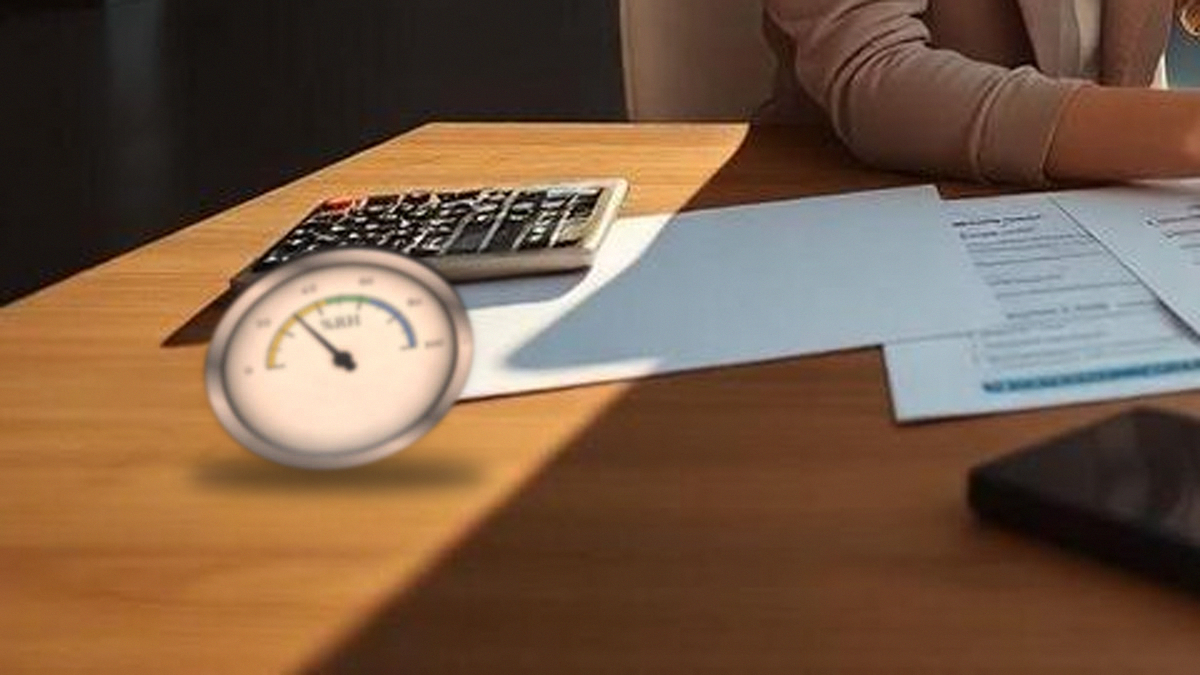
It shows value=30 unit=%
